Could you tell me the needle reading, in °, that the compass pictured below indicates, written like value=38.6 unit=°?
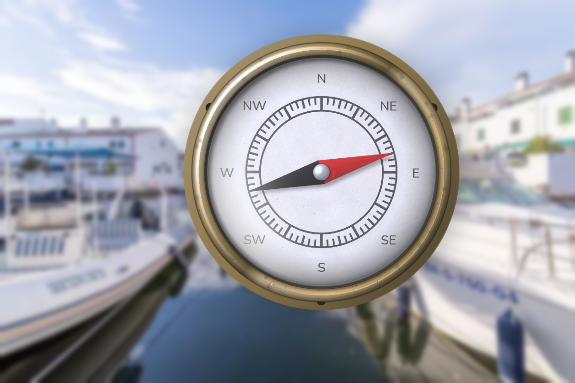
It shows value=75 unit=°
